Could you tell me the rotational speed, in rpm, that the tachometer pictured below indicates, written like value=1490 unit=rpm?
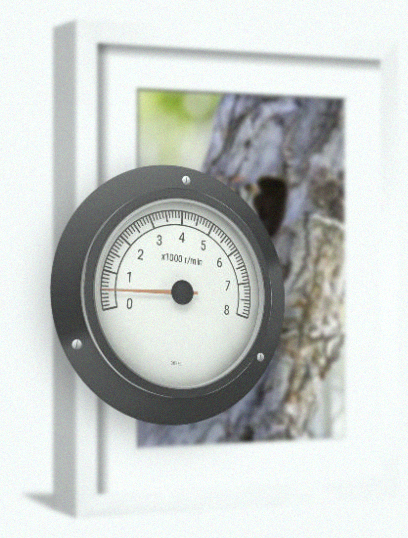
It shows value=500 unit=rpm
